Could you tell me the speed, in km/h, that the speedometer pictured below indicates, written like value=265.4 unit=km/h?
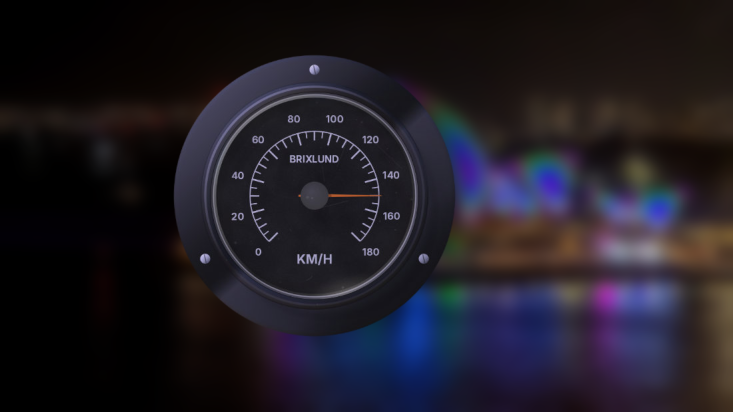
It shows value=150 unit=km/h
